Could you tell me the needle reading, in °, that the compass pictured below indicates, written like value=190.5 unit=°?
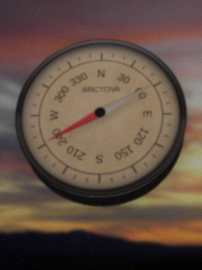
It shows value=240 unit=°
